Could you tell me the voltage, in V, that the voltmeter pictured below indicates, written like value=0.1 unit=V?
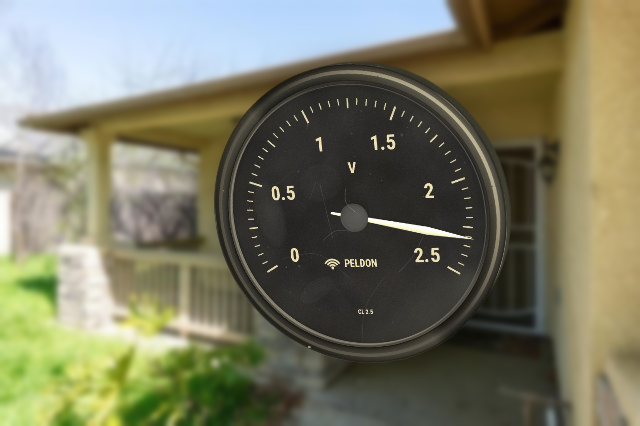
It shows value=2.3 unit=V
